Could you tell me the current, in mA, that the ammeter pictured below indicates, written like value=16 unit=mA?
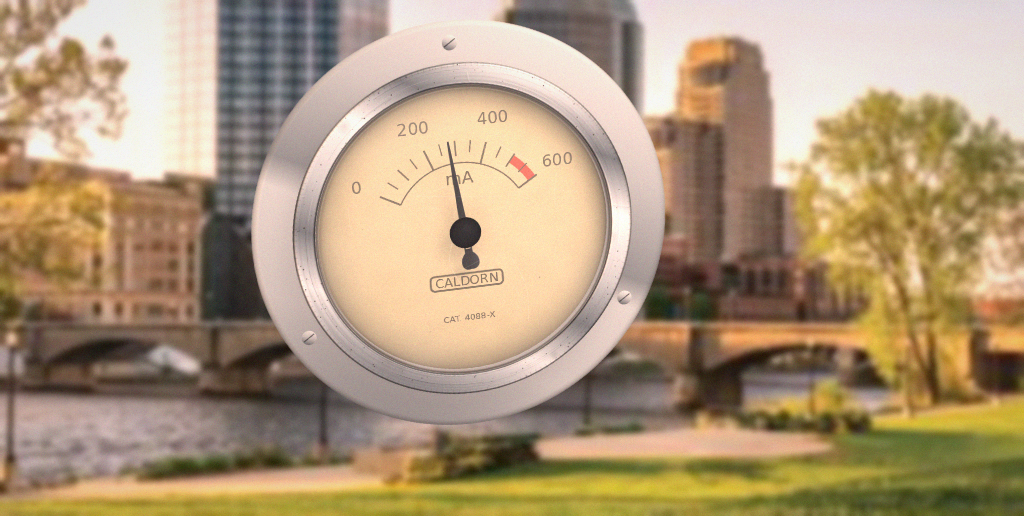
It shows value=275 unit=mA
